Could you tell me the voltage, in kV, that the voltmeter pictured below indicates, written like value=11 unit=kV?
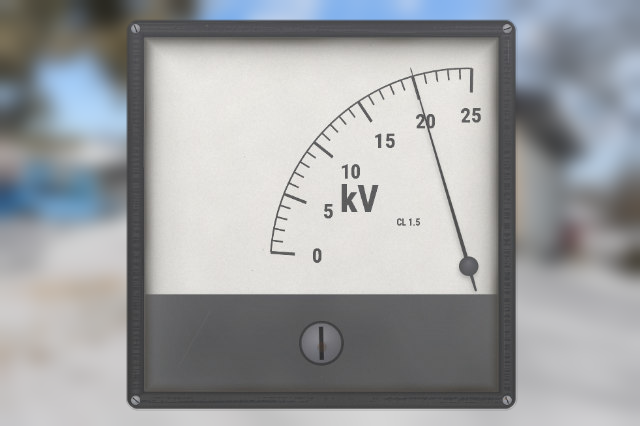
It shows value=20 unit=kV
